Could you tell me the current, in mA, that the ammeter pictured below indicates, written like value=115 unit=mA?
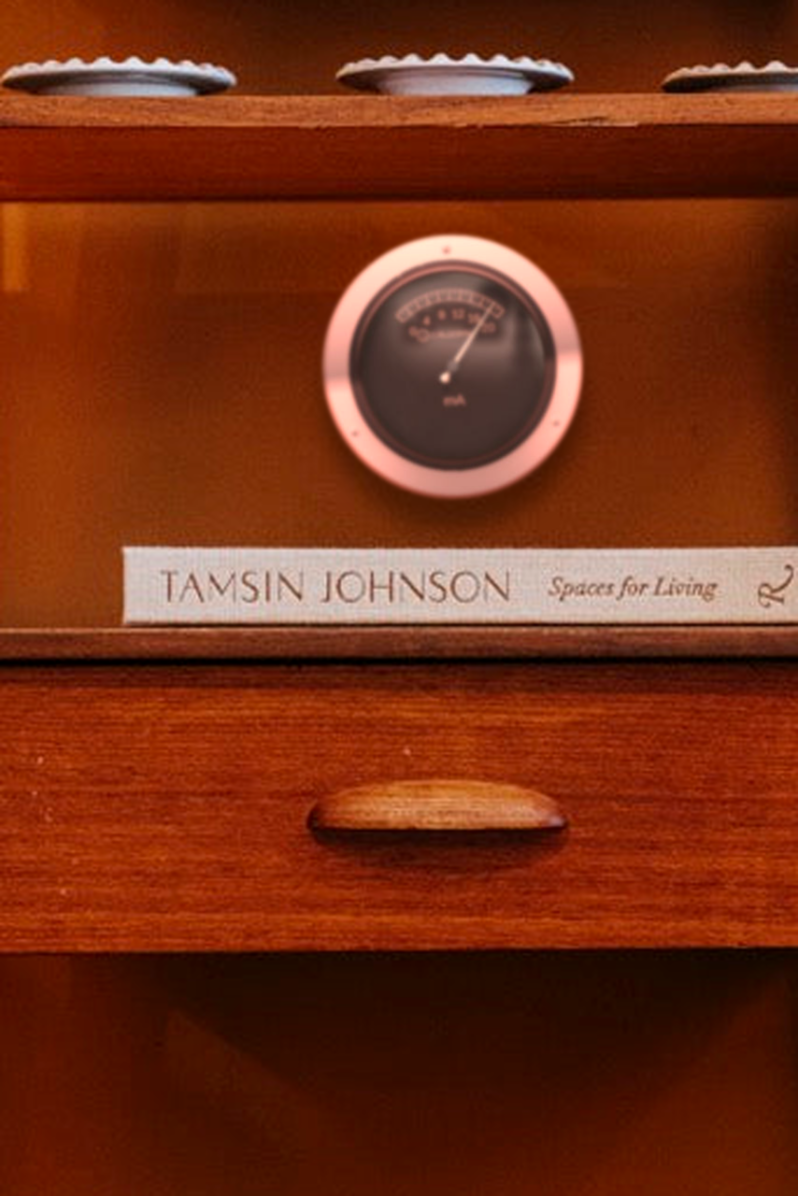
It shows value=18 unit=mA
